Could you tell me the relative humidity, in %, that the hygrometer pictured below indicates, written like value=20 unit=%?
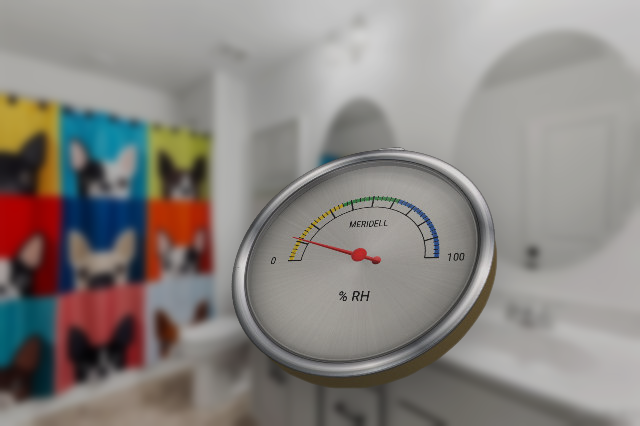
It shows value=10 unit=%
